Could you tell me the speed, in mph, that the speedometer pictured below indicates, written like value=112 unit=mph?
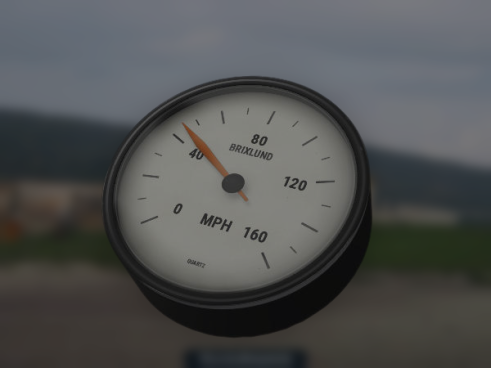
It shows value=45 unit=mph
